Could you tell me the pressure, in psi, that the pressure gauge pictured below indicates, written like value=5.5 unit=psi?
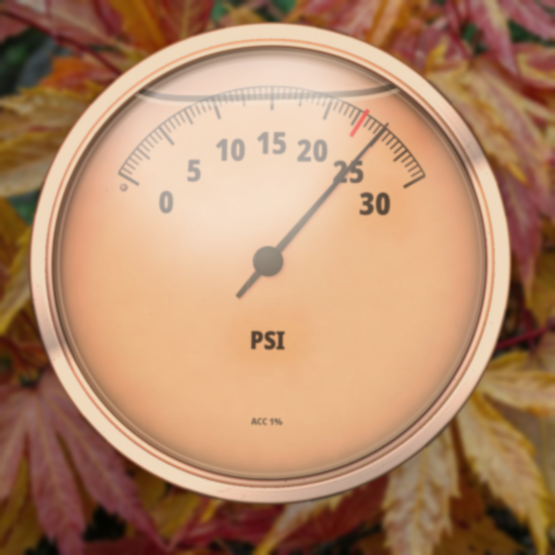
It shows value=25 unit=psi
